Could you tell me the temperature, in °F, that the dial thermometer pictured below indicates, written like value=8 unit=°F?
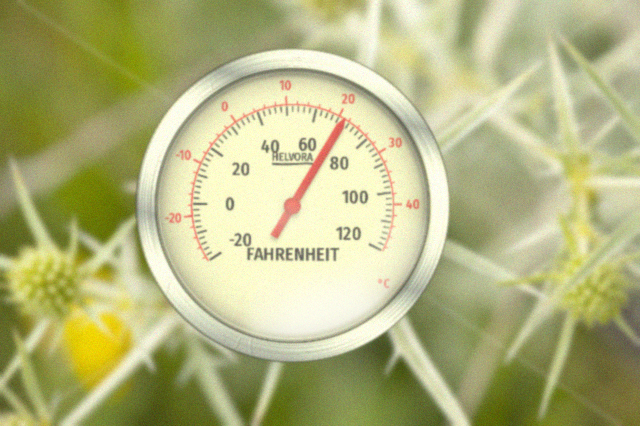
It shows value=70 unit=°F
